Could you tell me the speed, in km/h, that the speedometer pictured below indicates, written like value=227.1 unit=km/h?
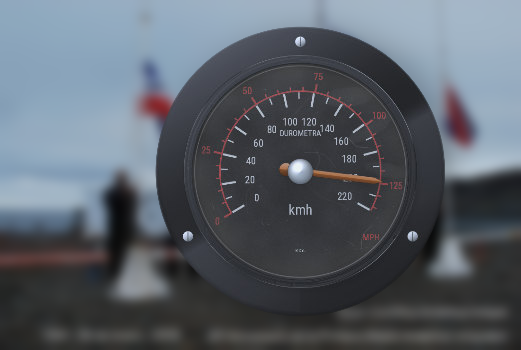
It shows value=200 unit=km/h
